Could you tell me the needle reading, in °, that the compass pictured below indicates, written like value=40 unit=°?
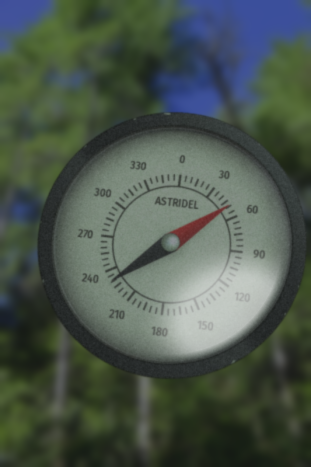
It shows value=50 unit=°
